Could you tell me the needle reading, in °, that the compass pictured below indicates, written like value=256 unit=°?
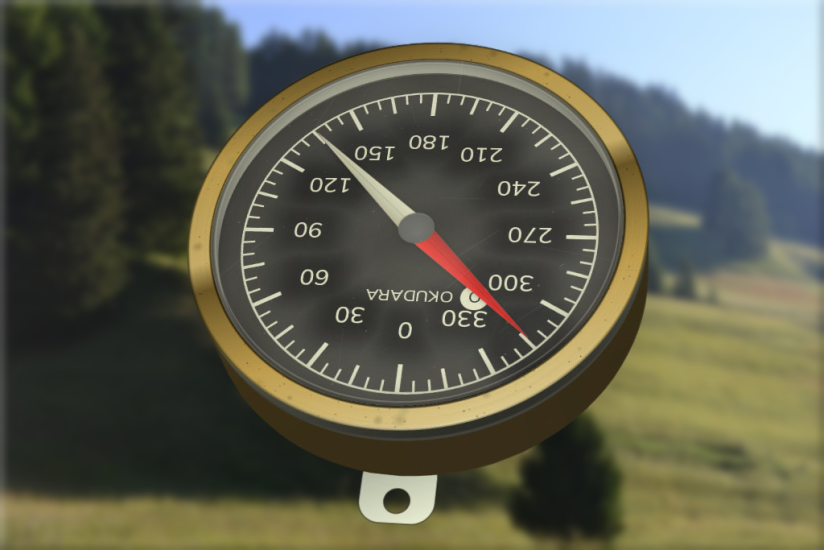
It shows value=315 unit=°
